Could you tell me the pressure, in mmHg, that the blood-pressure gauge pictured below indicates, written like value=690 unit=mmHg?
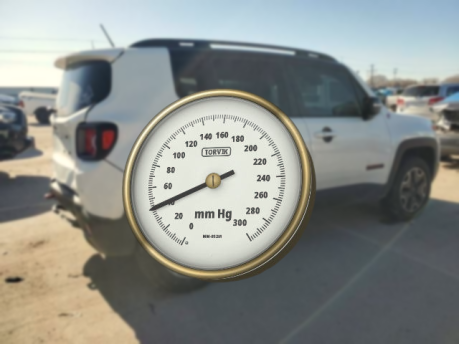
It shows value=40 unit=mmHg
